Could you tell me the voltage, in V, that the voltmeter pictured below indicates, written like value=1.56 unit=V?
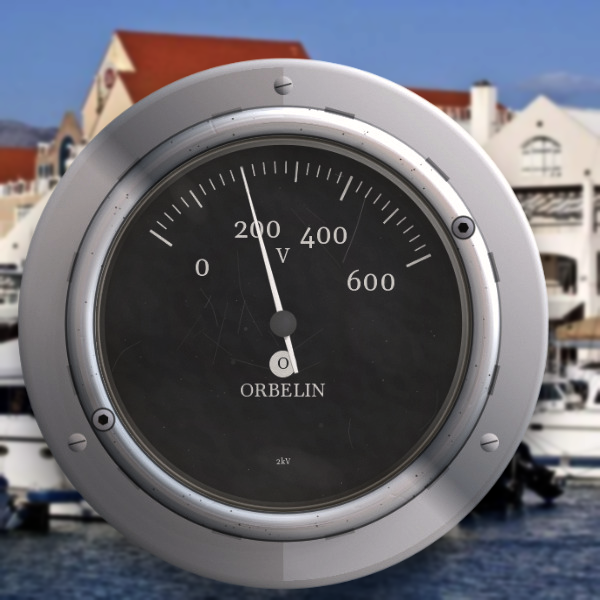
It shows value=200 unit=V
